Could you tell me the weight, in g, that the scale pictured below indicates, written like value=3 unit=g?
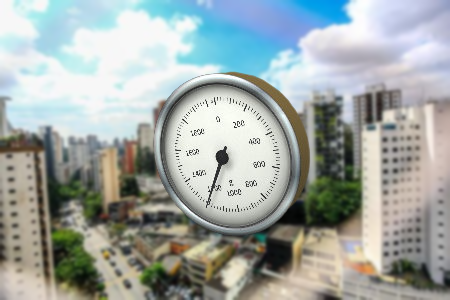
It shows value=1200 unit=g
